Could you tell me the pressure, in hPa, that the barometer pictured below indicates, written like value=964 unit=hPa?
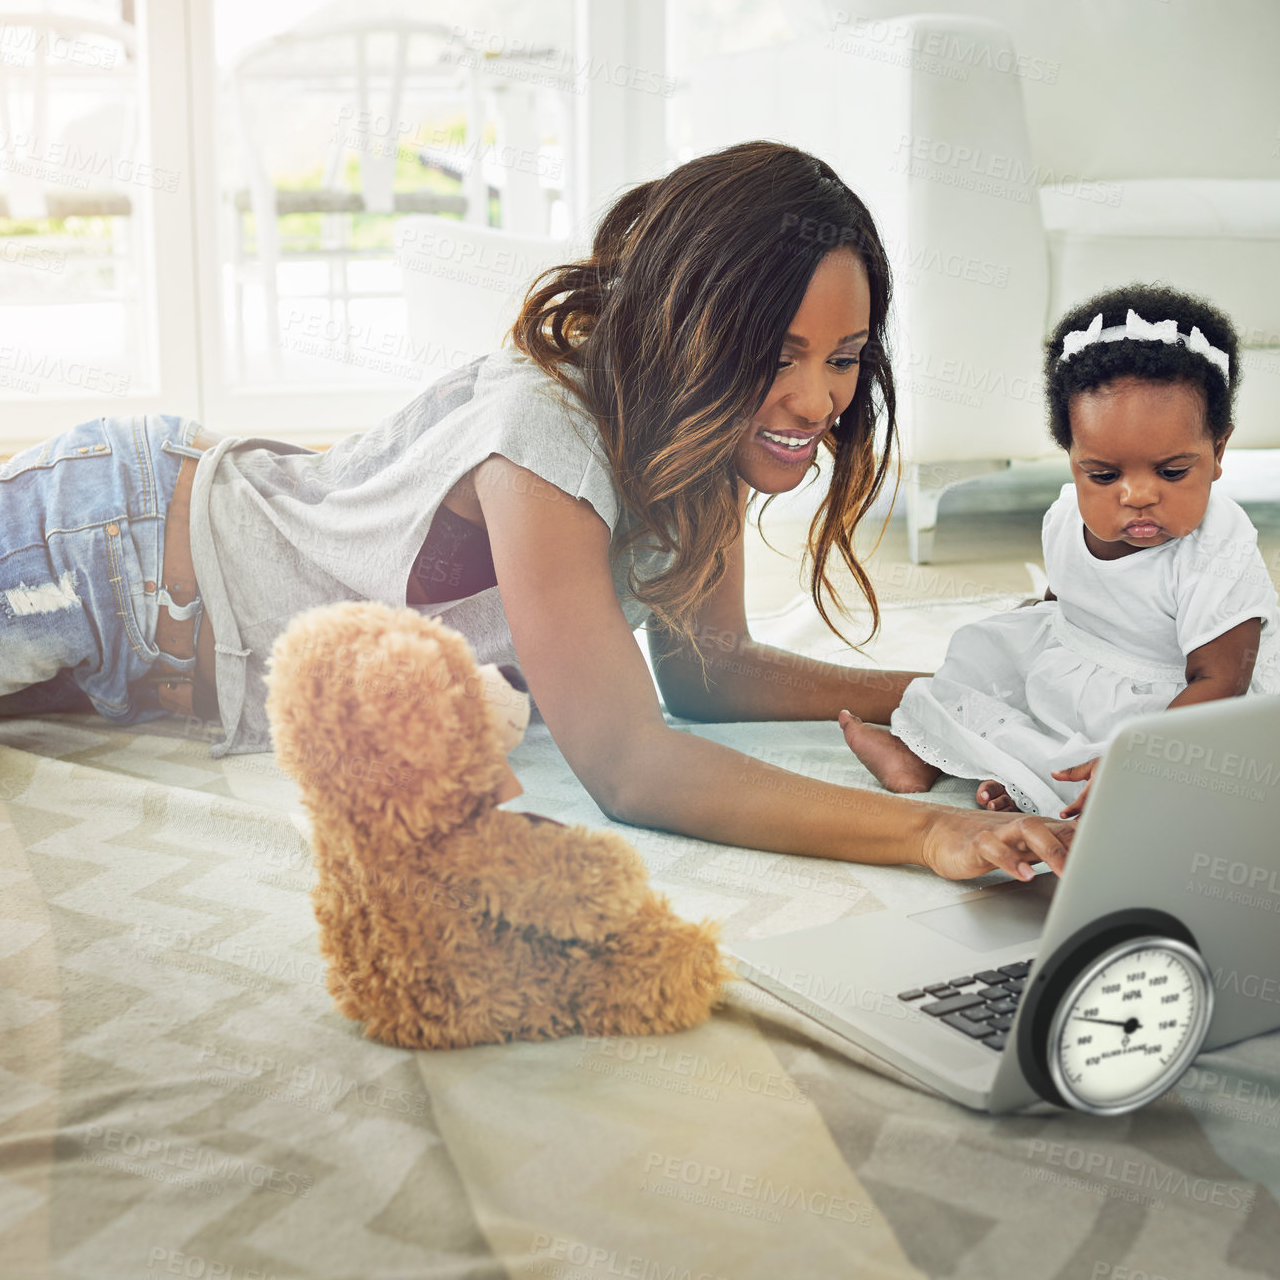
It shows value=988 unit=hPa
